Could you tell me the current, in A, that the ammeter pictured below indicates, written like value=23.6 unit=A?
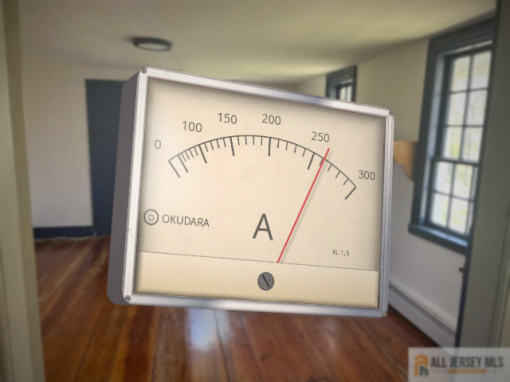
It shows value=260 unit=A
